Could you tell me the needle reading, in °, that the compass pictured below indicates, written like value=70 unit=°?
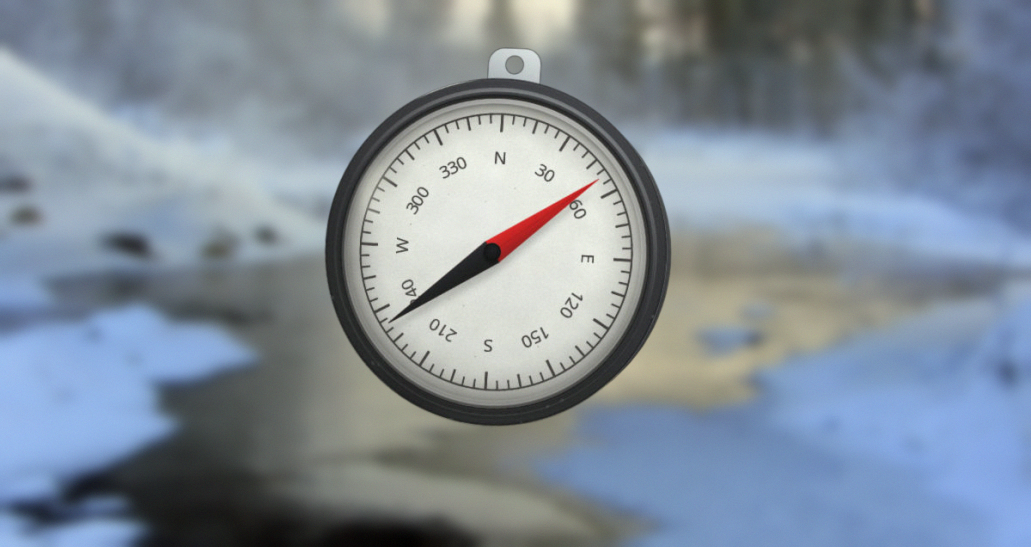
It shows value=52.5 unit=°
